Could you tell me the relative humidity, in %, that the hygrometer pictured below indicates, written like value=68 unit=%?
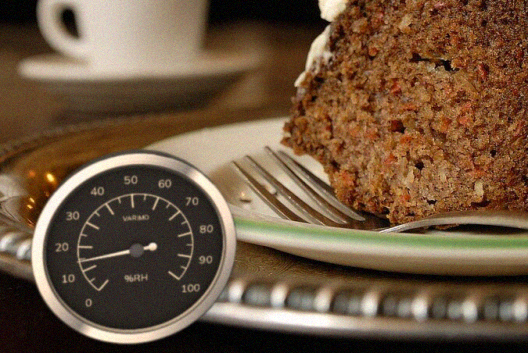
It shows value=15 unit=%
